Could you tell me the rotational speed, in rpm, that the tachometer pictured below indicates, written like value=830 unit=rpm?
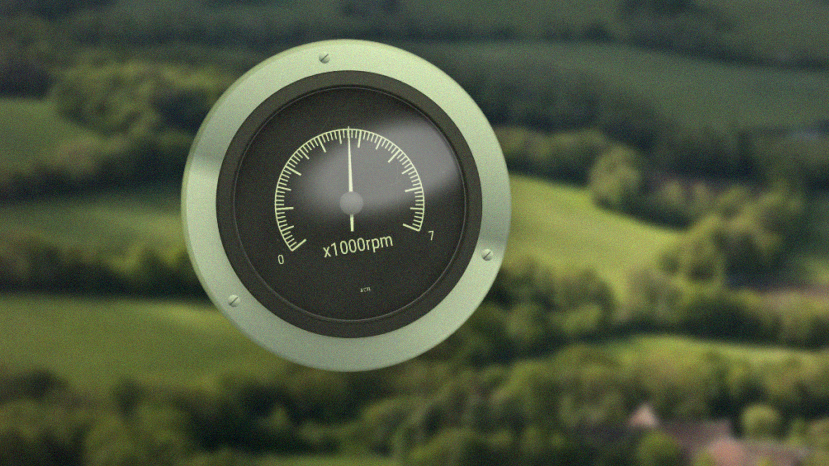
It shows value=3700 unit=rpm
